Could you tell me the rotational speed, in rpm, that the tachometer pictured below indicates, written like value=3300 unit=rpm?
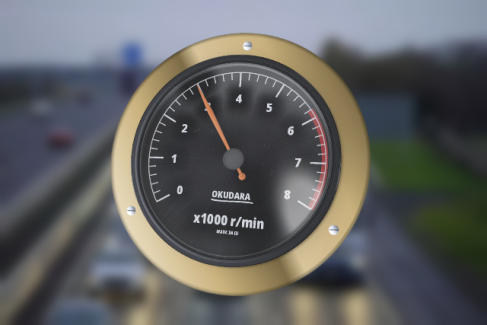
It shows value=3000 unit=rpm
